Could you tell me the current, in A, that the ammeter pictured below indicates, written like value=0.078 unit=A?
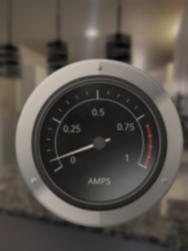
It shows value=0.05 unit=A
